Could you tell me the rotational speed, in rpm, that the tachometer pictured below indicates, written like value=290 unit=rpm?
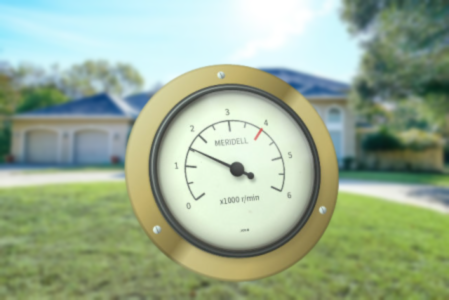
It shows value=1500 unit=rpm
